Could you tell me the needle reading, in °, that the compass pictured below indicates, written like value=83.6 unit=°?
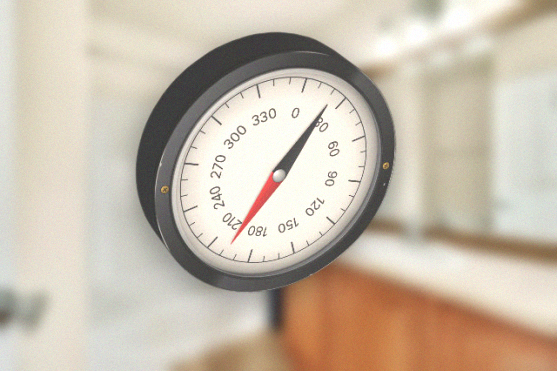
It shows value=200 unit=°
